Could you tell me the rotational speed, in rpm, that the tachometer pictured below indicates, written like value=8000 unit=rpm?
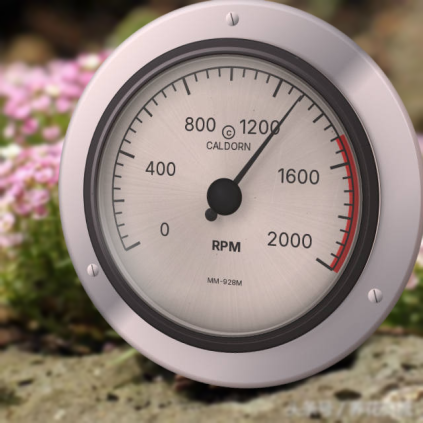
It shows value=1300 unit=rpm
